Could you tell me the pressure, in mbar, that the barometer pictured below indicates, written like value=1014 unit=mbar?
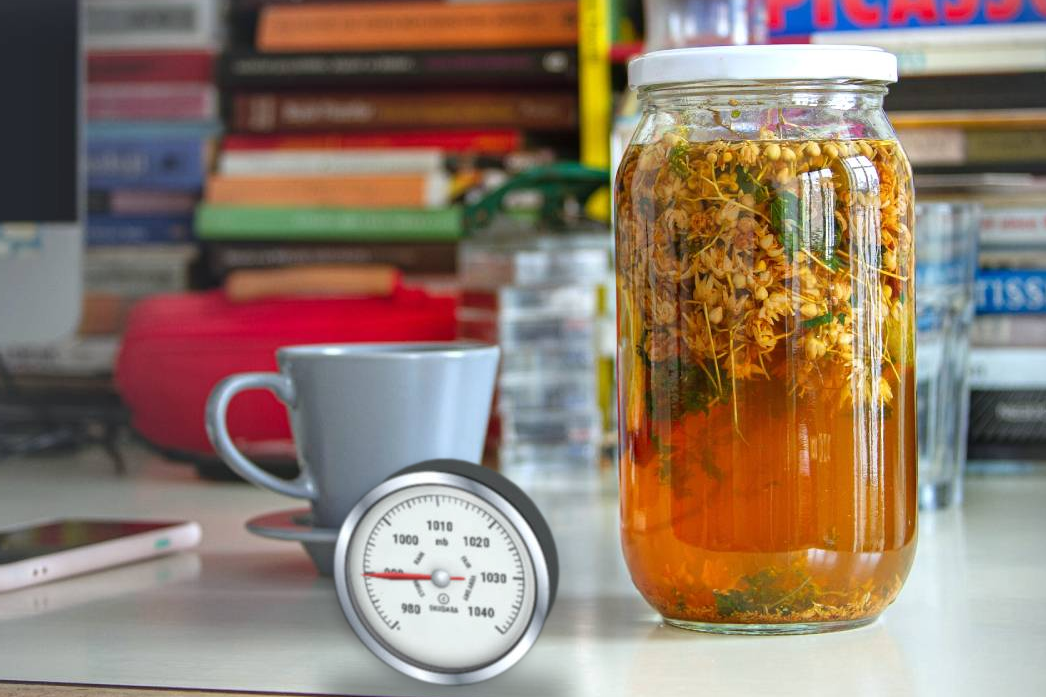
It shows value=990 unit=mbar
